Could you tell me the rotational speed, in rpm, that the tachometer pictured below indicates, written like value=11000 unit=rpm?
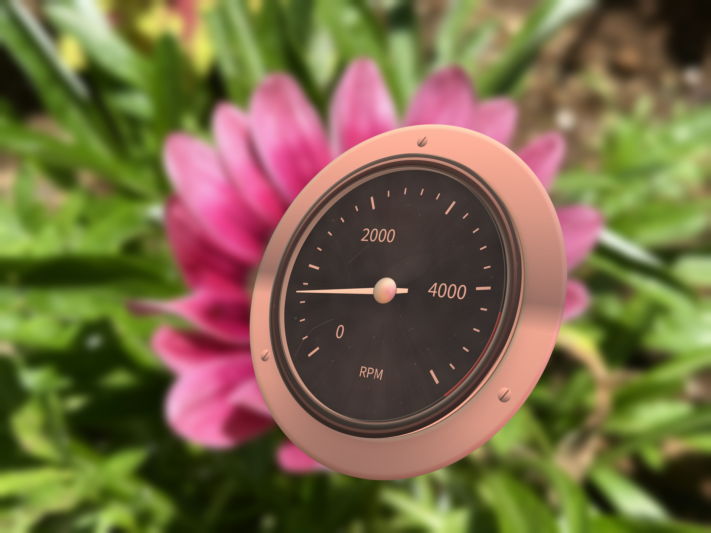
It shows value=700 unit=rpm
